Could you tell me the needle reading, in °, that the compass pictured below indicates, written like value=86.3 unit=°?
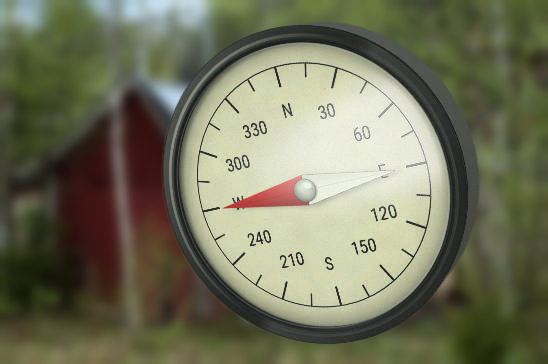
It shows value=270 unit=°
